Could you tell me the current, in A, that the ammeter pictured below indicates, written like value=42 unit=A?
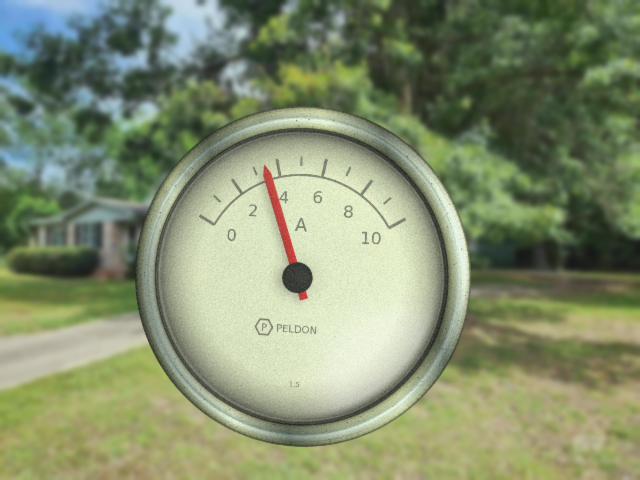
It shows value=3.5 unit=A
